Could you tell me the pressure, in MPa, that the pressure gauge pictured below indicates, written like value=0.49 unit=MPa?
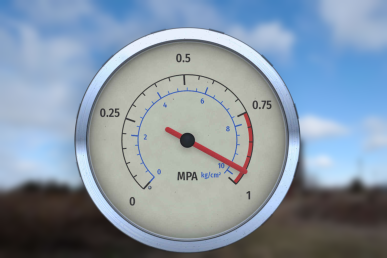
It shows value=0.95 unit=MPa
